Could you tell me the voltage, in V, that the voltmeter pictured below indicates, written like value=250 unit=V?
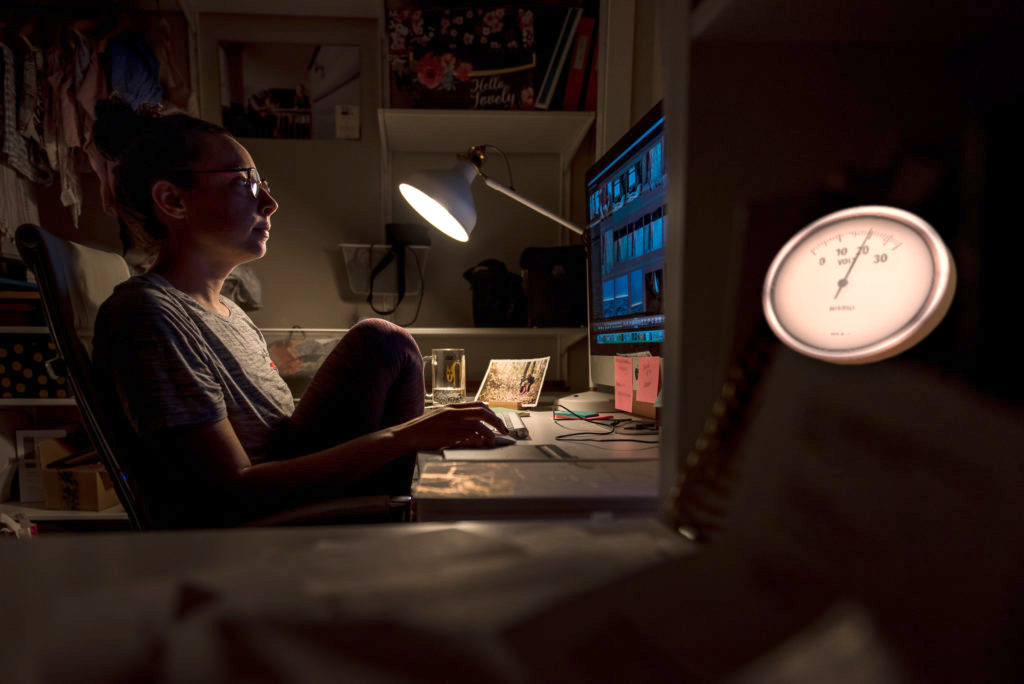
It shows value=20 unit=V
